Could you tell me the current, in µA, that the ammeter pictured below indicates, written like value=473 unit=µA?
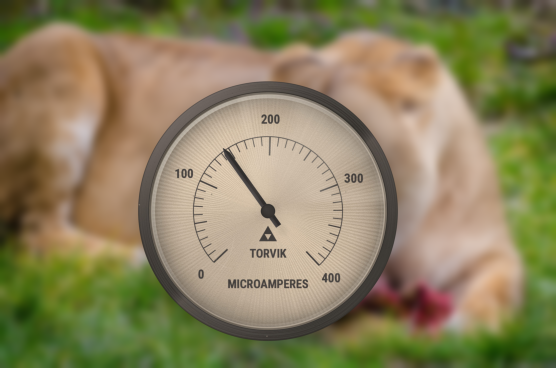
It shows value=145 unit=µA
